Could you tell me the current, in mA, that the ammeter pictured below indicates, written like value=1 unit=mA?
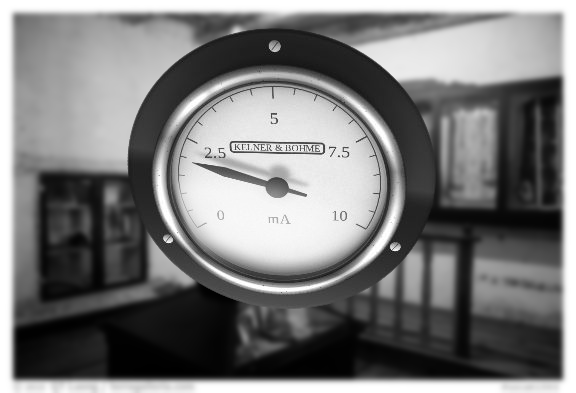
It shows value=2 unit=mA
